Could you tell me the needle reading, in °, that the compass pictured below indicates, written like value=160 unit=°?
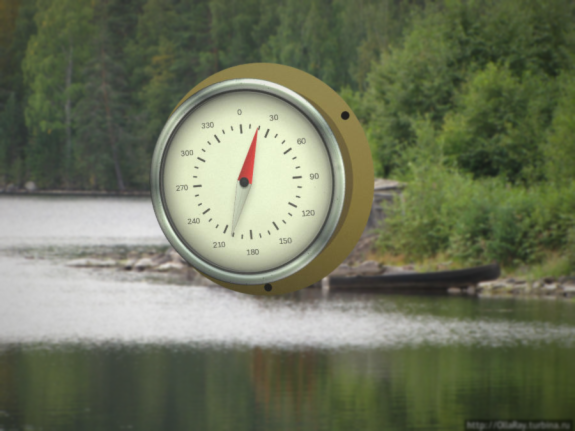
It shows value=20 unit=°
